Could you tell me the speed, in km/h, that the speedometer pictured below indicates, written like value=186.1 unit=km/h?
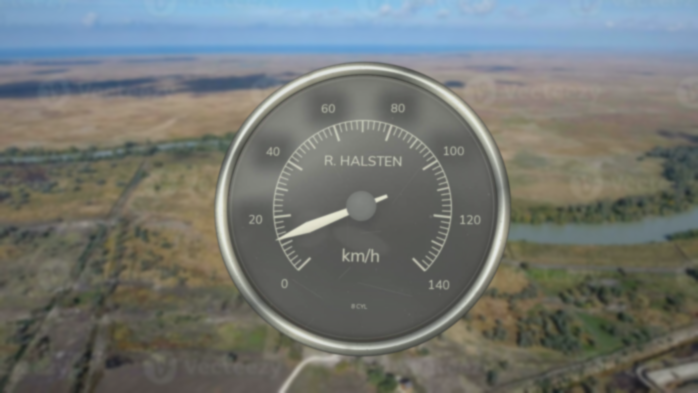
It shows value=12 unit=km/h
